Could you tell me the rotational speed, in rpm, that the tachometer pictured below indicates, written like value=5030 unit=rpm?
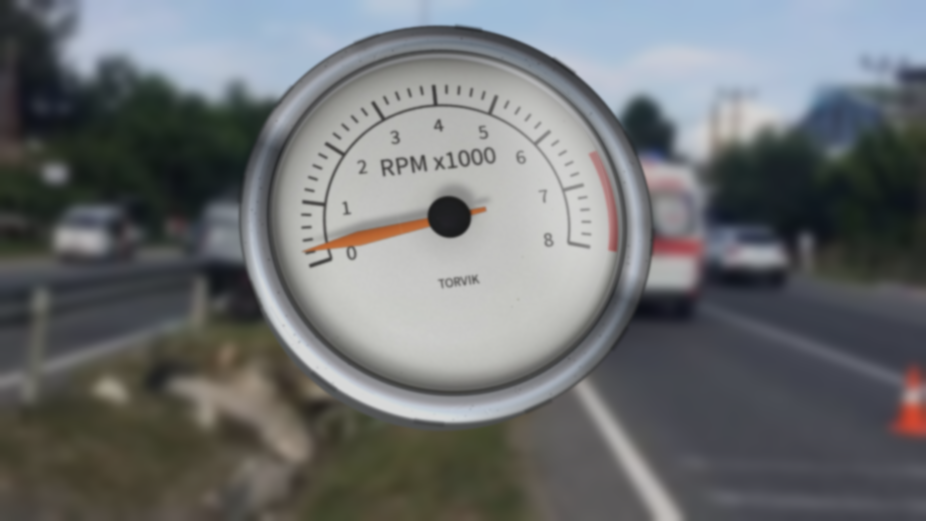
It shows value=200 unit=rpm
